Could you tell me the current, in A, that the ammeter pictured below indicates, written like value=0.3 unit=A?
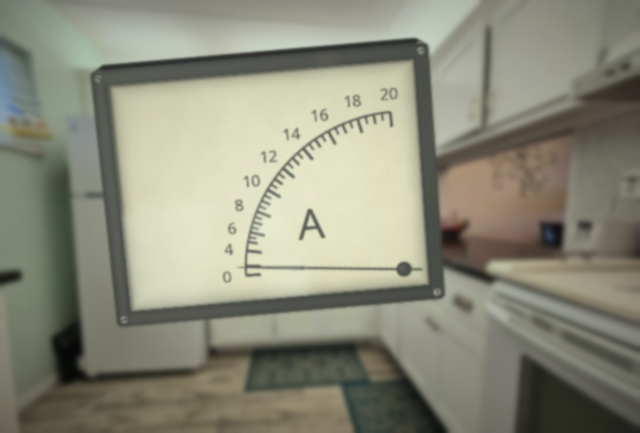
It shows value=2 unit=A
